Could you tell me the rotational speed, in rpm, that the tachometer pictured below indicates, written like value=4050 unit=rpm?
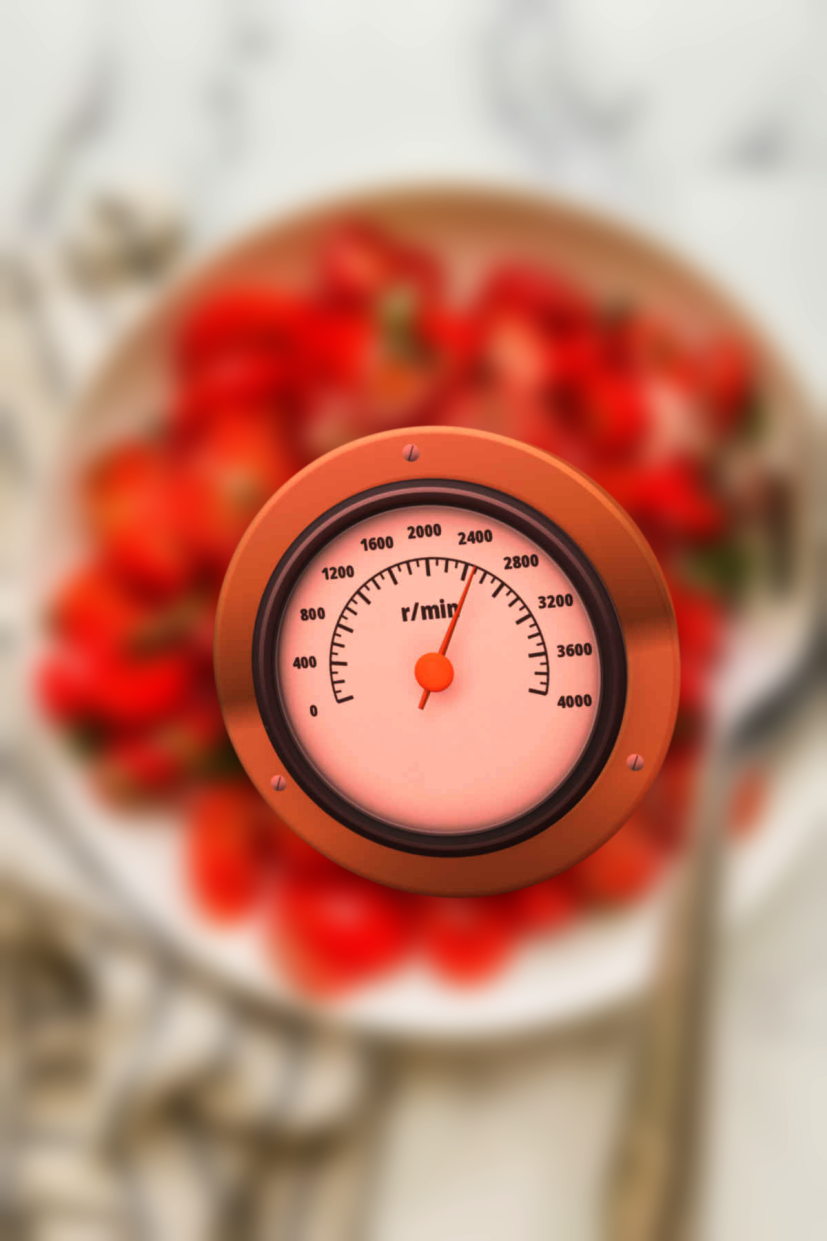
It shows value=2500 unit=rpm
